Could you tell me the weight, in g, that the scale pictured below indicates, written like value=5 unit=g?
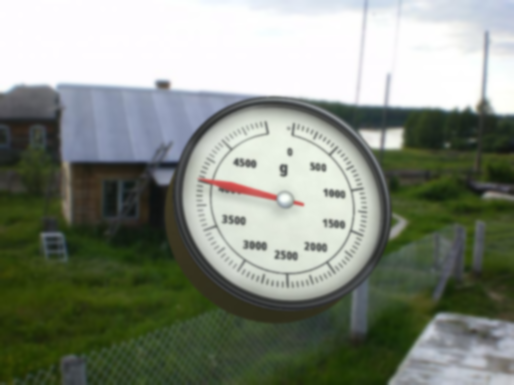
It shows value=4000 unit=g
